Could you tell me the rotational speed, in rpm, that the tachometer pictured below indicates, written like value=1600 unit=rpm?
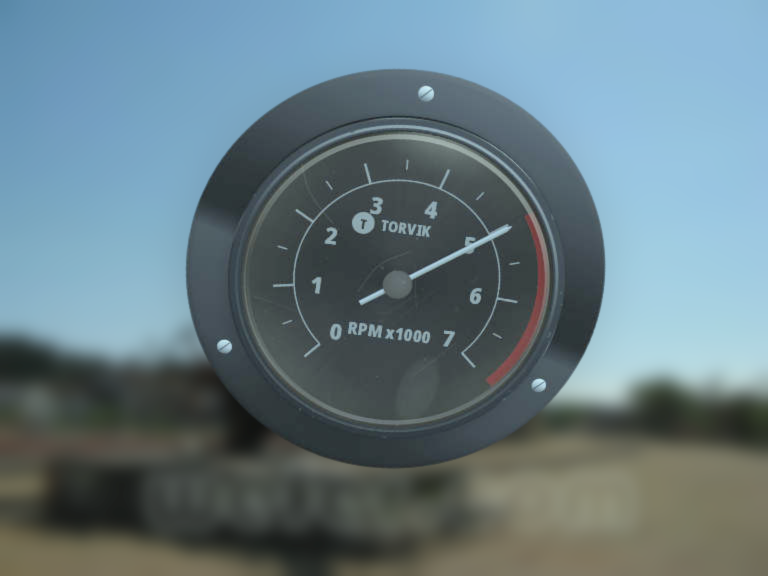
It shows value=5000 unit=rpm
